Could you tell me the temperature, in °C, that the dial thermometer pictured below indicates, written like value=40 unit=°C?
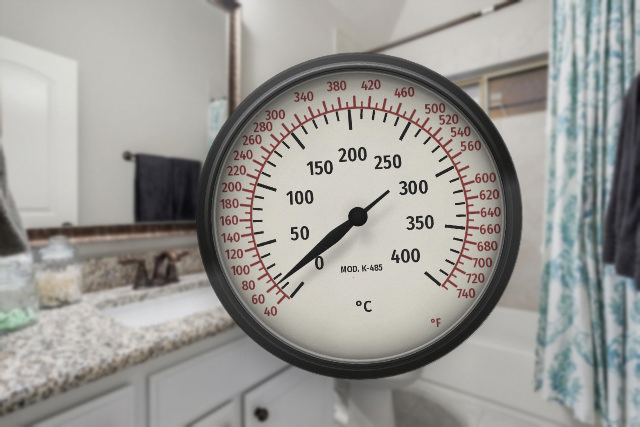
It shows value=15 unit=°C
